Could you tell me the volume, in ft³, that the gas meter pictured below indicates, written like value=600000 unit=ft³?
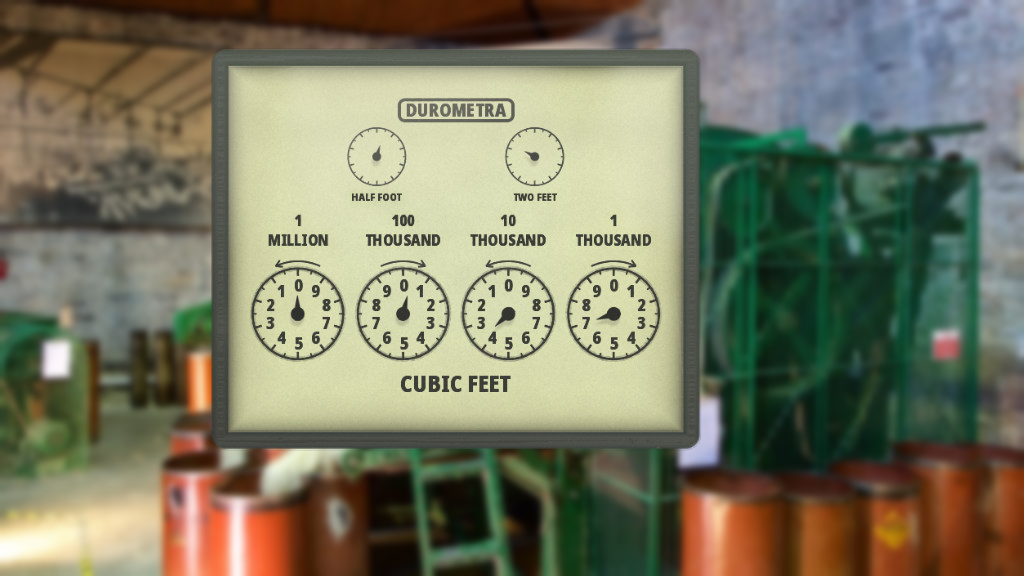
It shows value=3700 unit=ft³
